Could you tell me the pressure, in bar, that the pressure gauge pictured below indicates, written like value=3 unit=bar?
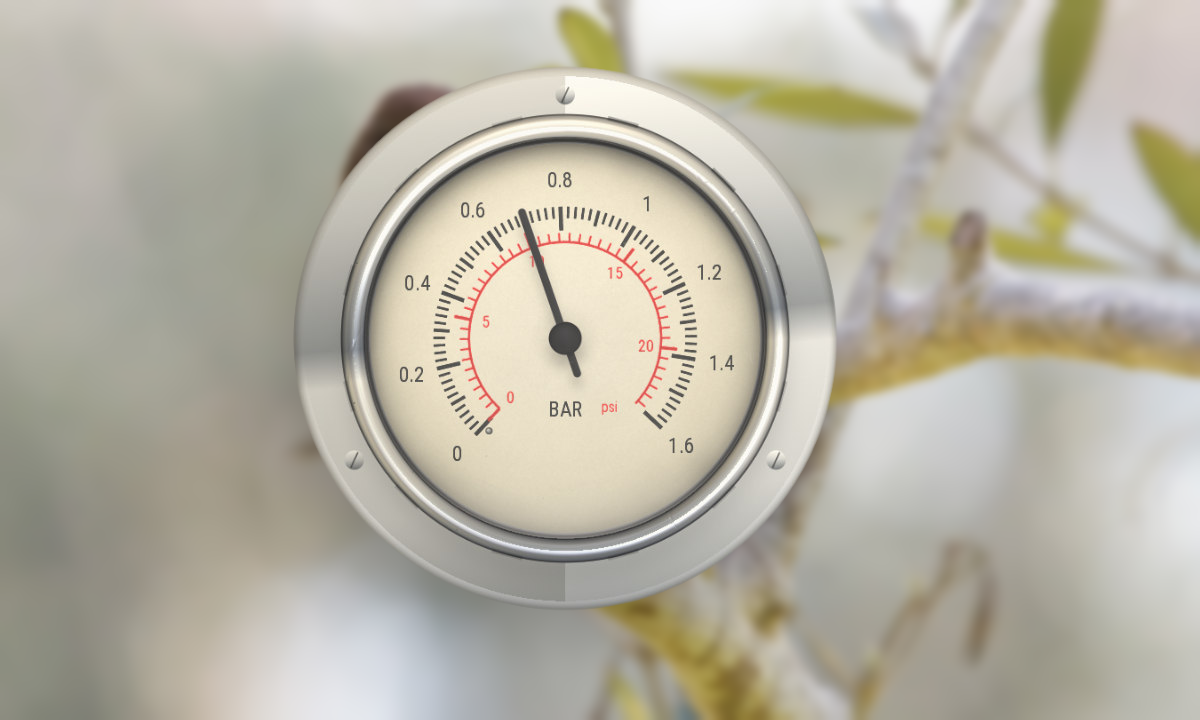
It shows value=0.7 unit=bar
